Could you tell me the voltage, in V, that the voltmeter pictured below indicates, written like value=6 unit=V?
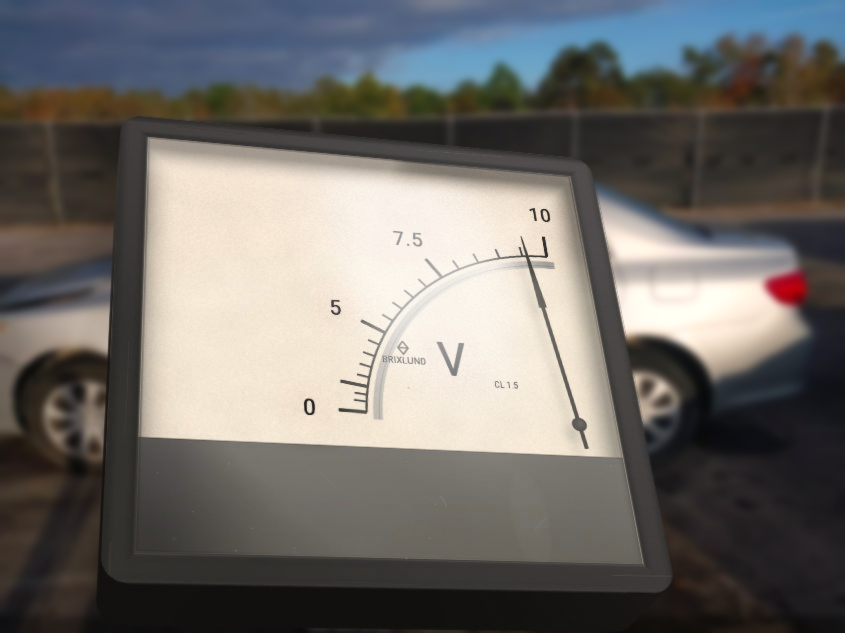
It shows value=9.5 unit=V
